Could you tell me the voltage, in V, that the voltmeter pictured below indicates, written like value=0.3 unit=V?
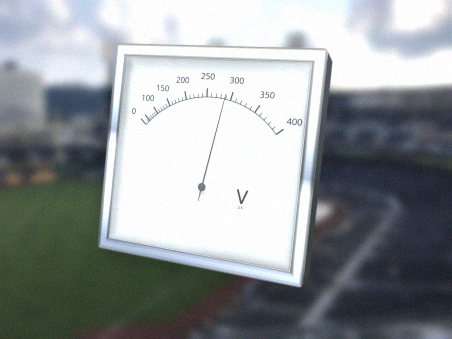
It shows value=290 unit=V
